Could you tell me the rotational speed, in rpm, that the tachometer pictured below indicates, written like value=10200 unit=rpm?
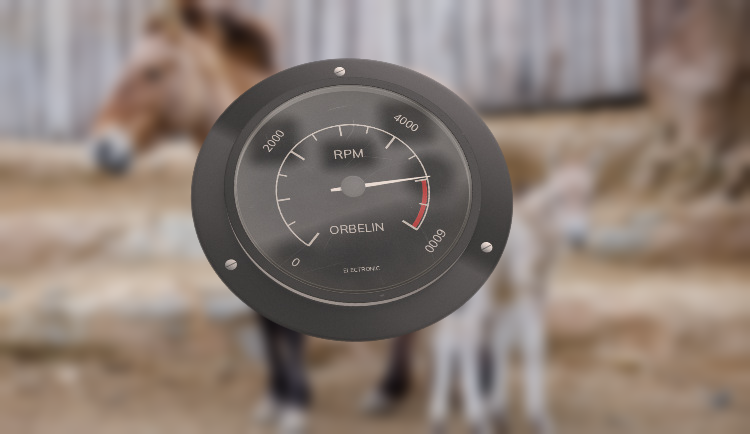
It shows value=5000 unit=rpm
